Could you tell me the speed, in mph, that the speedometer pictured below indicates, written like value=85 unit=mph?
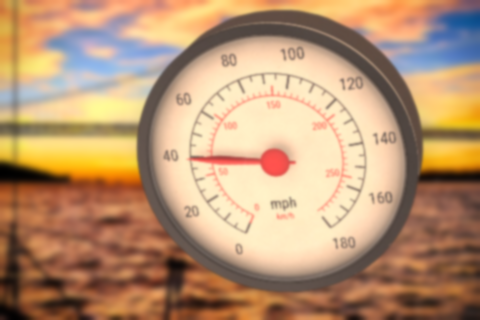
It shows value=40 unit=mph
